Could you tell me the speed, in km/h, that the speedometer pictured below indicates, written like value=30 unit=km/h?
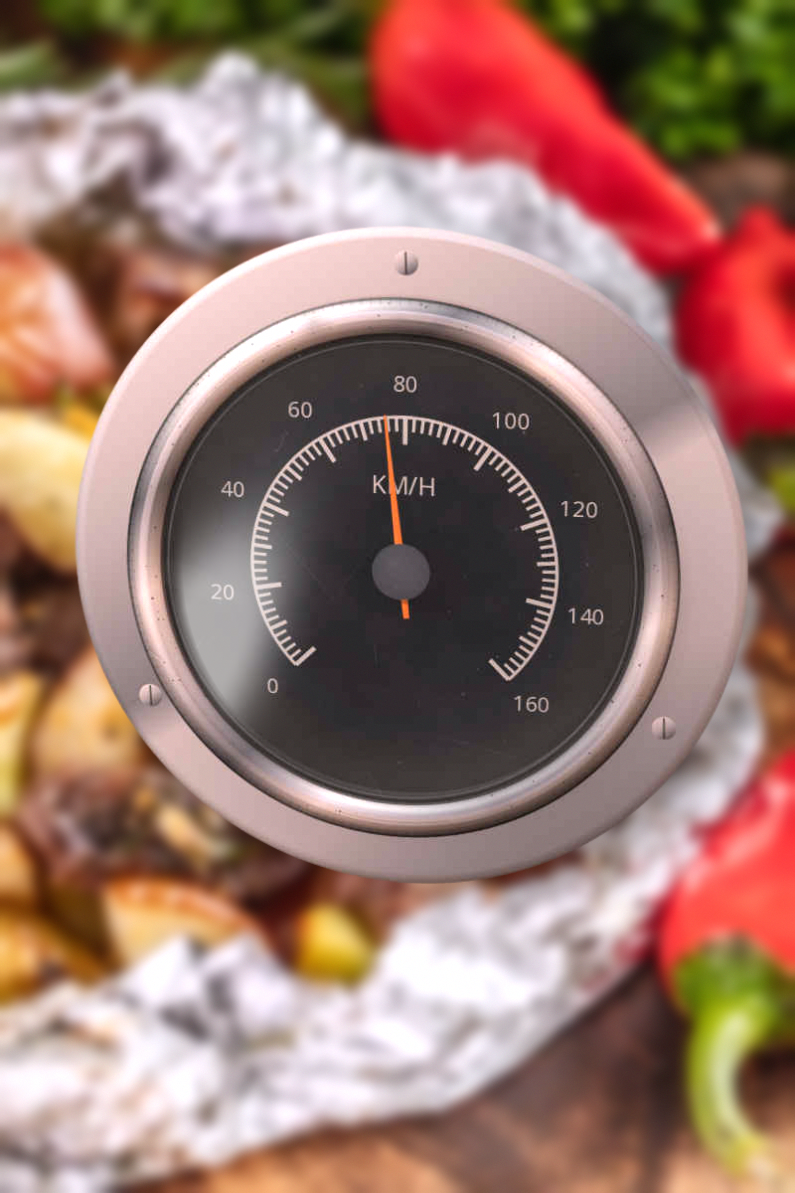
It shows value=76 unit=km/h
